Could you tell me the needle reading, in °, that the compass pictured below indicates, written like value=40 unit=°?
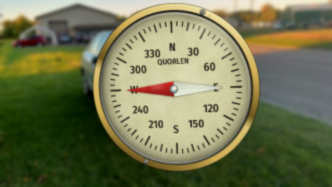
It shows value=270 unit=°
